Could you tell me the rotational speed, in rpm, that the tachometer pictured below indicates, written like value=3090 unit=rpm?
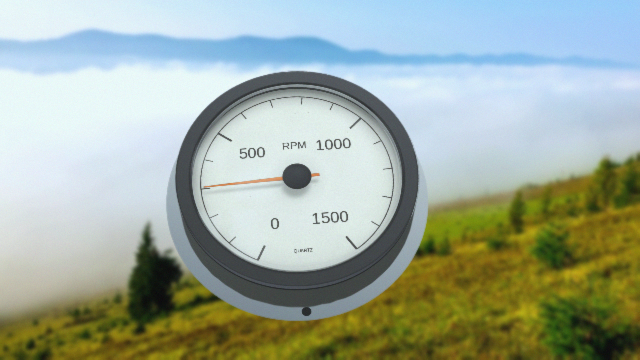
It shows value=300 unit=rpm
